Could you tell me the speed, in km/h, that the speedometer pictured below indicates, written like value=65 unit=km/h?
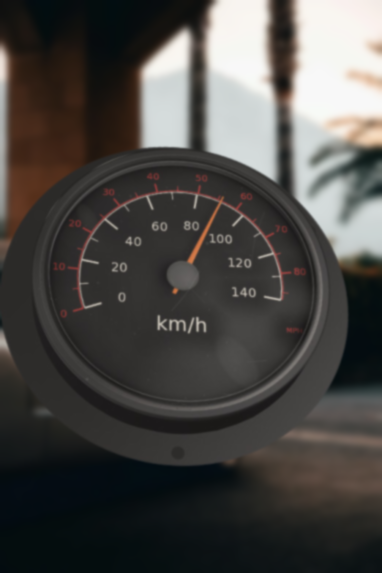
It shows value=90 unit=km/h
